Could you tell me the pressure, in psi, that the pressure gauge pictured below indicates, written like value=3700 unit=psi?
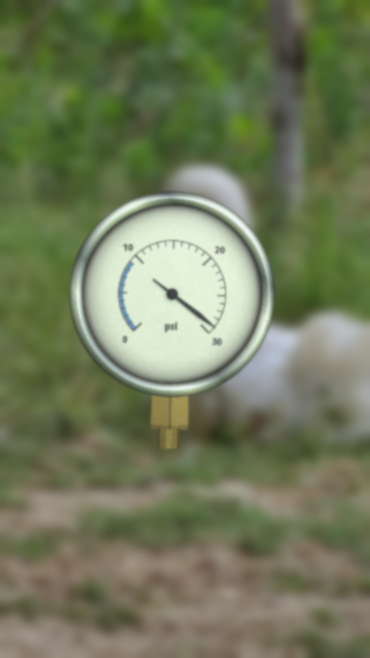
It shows value=29 unit=psi
